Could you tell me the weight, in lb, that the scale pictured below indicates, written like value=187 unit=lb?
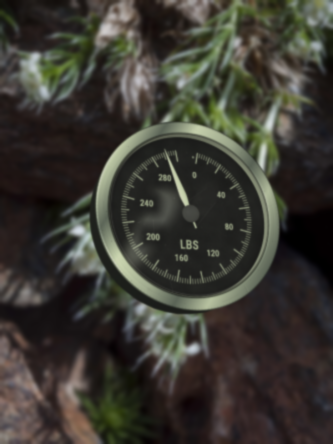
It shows value=290 unit=lb
